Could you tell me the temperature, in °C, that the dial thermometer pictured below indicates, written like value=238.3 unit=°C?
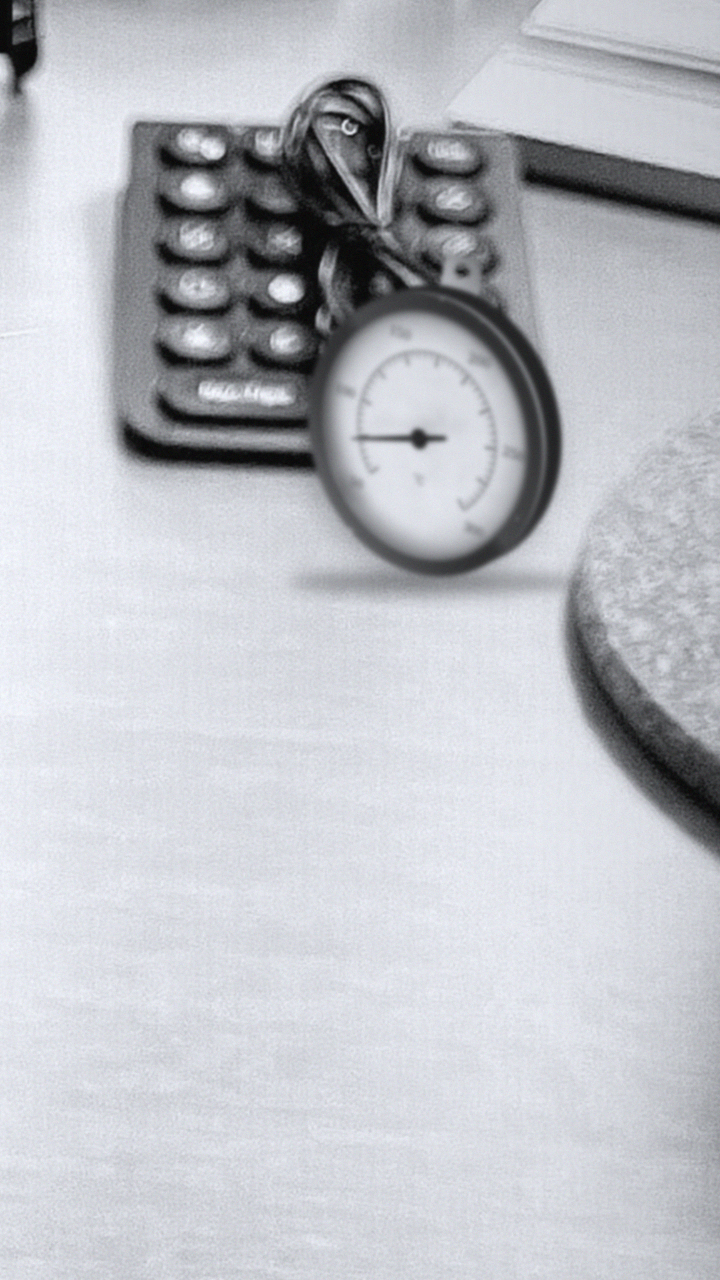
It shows value=75 unit=°C
